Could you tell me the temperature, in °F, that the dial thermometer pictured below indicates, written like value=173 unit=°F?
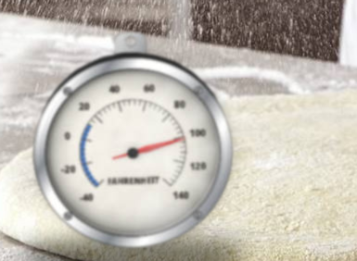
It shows value=100 unit=°F
